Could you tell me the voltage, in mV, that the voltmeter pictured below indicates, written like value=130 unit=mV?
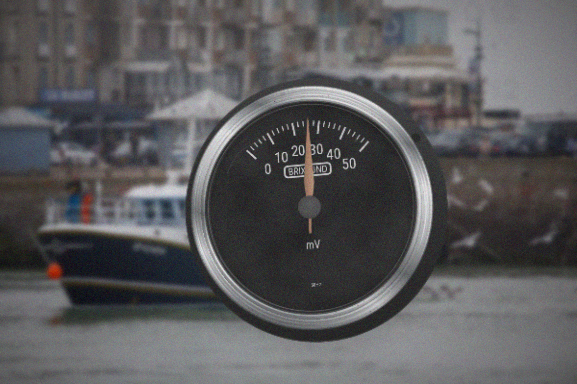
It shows value=26 unit=mV
